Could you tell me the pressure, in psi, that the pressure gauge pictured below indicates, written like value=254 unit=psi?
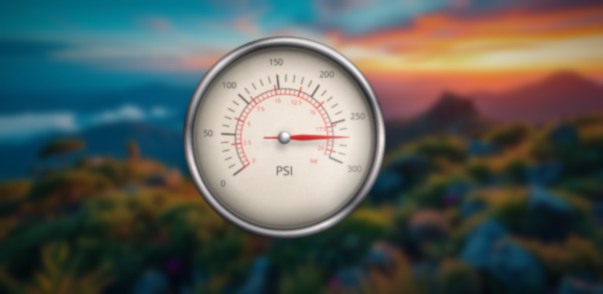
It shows value=270 unit=psi
